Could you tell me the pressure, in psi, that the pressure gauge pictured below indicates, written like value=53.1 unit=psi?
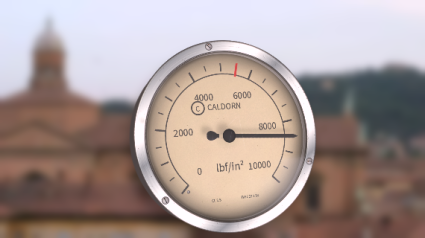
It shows value=8500 unit=psi
